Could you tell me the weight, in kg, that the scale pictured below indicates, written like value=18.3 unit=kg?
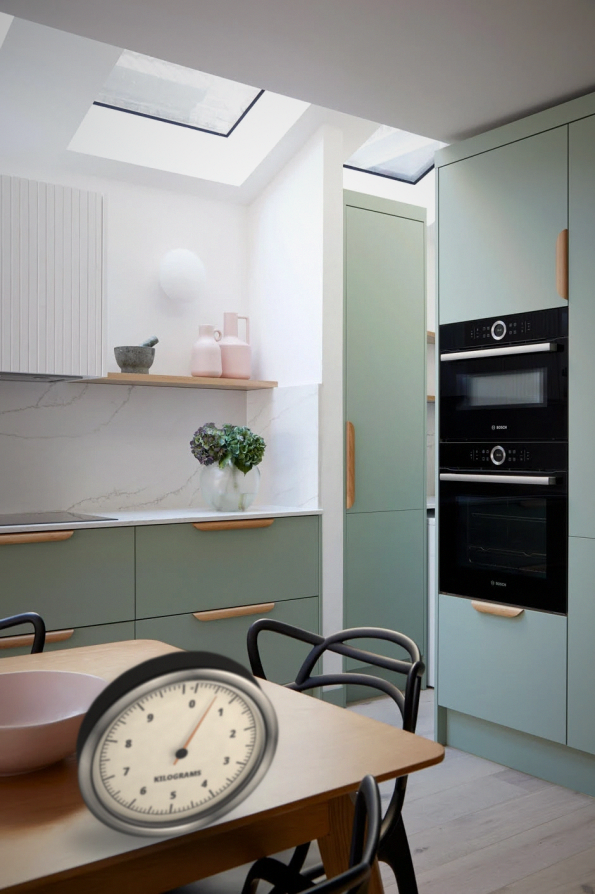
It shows value=0.5 unit=kg
